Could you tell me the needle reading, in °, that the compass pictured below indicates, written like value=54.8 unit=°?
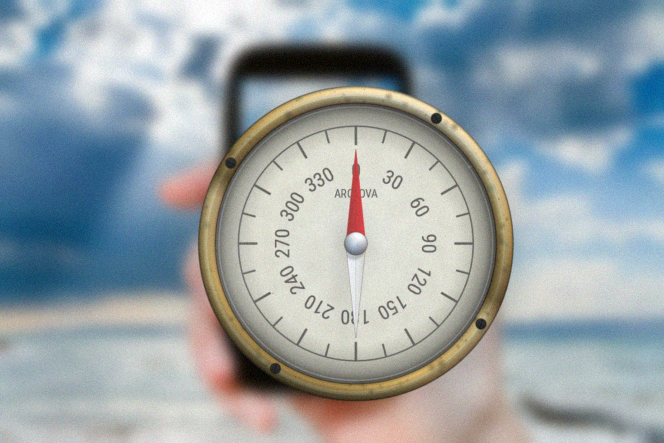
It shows value=0 unit=°
